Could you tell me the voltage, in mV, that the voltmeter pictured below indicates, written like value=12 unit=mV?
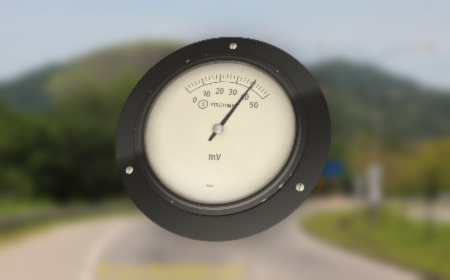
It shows value=40 unit=mV
